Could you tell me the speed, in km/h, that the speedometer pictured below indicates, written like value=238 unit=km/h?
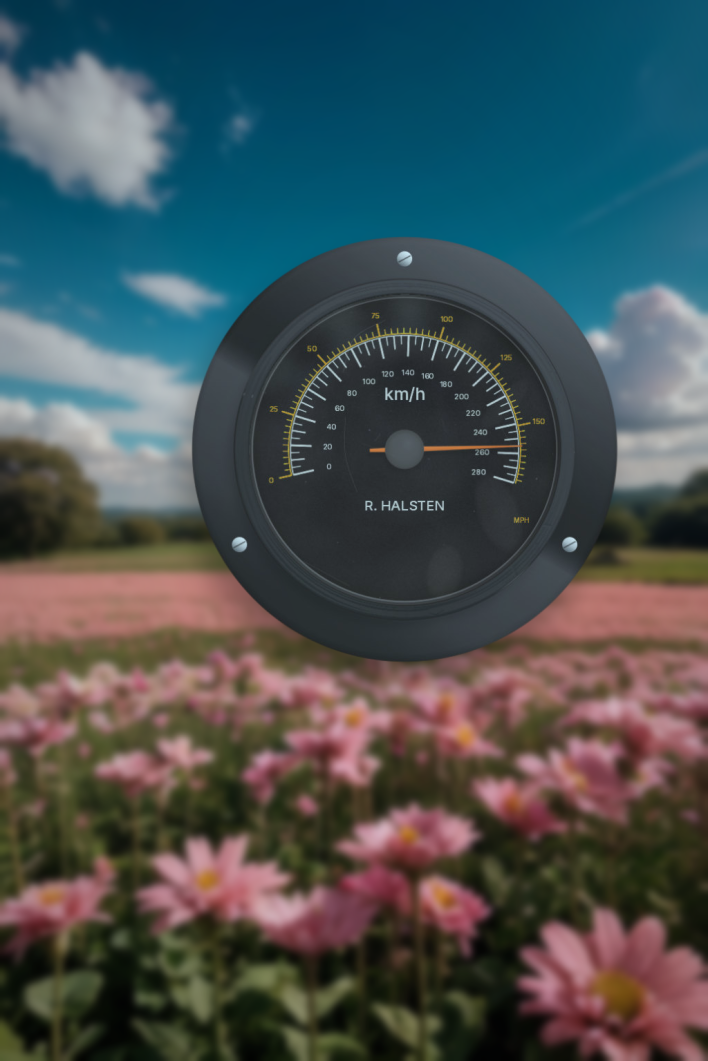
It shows value=255 unit=km/h
